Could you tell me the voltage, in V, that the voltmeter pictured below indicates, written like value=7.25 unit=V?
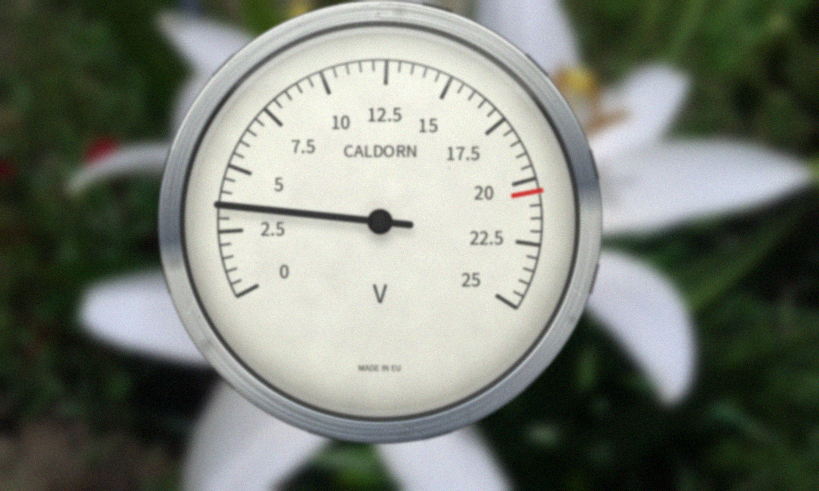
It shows value=3.5 unit=V
